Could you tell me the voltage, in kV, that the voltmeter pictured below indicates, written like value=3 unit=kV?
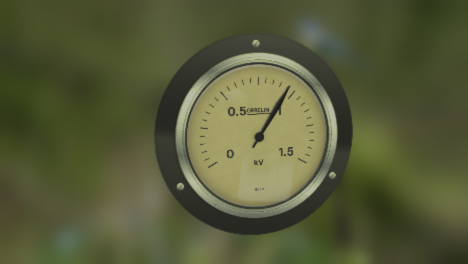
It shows value=0.95 unit=kV
